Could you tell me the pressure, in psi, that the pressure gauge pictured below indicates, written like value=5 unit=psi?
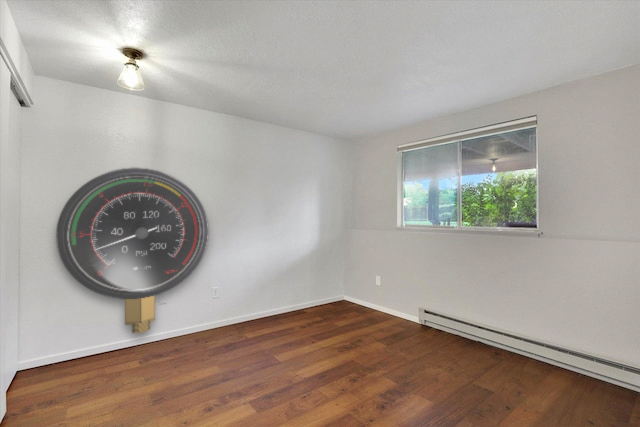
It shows value=20 unit=psi
